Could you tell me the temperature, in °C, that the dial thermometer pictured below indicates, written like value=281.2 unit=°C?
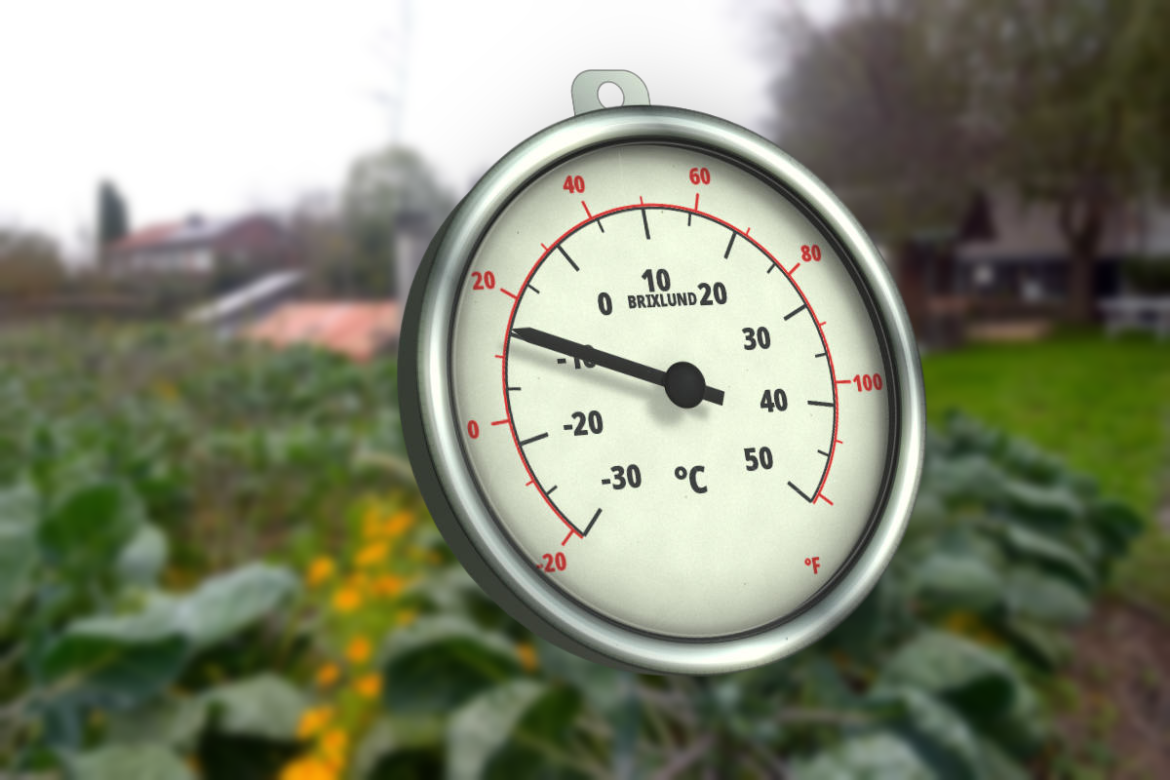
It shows value=-10 unit=°C
